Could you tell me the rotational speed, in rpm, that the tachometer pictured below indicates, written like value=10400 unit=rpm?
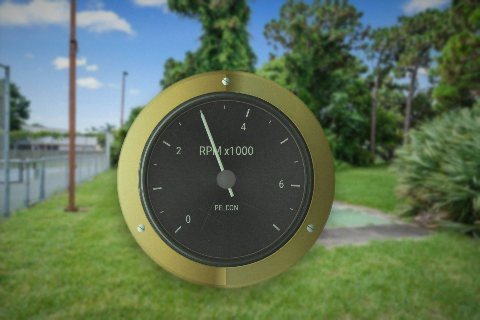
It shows value=3000 unit=rpm
